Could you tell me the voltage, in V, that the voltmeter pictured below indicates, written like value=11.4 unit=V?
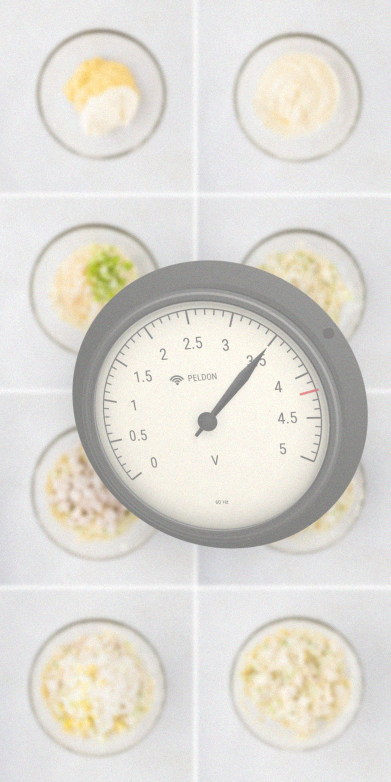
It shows value=3.5 unit=V
